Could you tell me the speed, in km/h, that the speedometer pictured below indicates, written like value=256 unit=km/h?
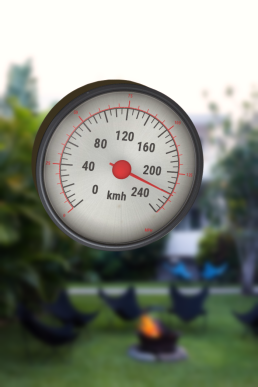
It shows value=220 unit=km/h
